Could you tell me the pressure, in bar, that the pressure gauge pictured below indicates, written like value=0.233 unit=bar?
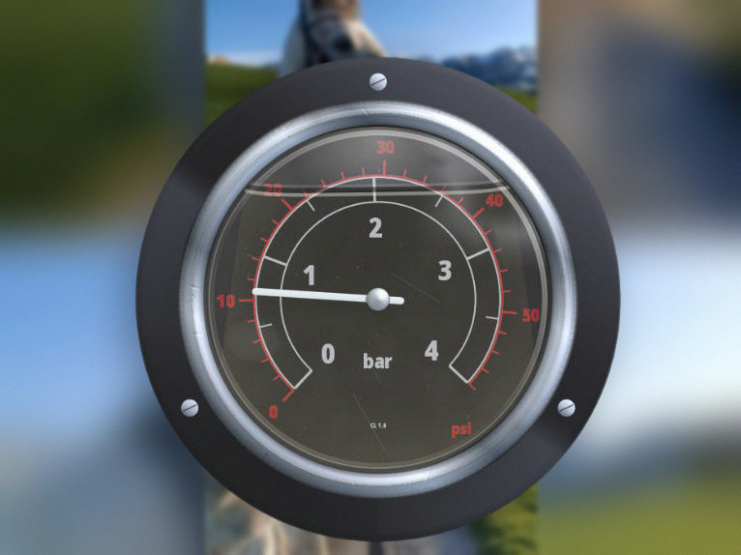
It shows value=0.75 unit=bar
